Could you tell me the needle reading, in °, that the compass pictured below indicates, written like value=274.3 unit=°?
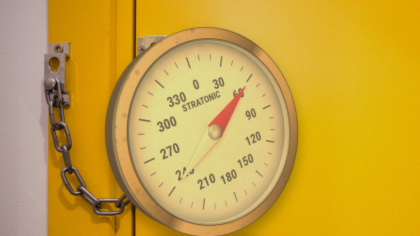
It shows value=60 unit=°
